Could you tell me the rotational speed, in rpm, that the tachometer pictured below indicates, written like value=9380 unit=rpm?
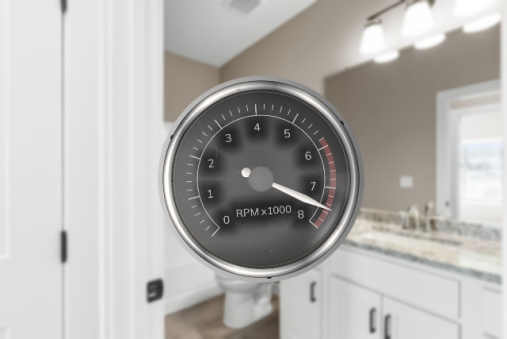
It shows value=7500 unit=rpm
